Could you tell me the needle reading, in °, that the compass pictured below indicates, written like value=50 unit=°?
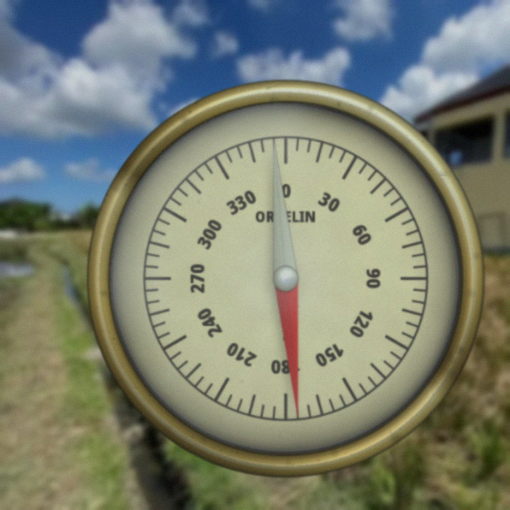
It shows value=175 unit=°
